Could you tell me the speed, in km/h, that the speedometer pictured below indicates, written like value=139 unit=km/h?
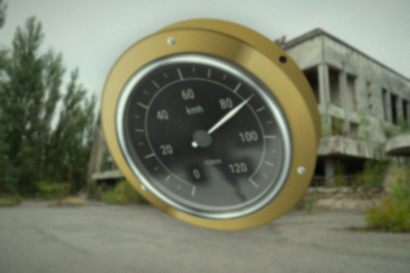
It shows value=85 unit=km/h
